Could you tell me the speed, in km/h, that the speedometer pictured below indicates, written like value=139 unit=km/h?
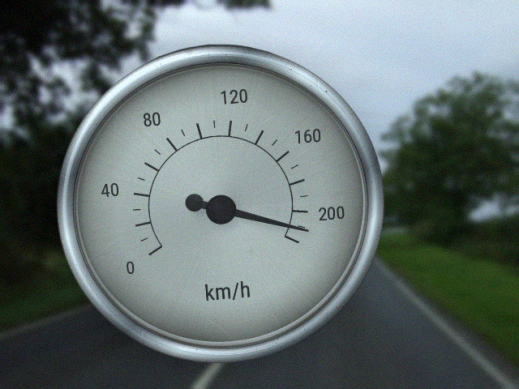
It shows value=210 unit=km/h
